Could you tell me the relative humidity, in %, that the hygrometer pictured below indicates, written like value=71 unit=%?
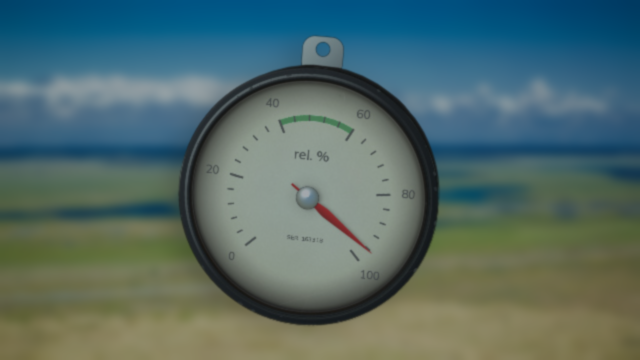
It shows value=96 unit=%
